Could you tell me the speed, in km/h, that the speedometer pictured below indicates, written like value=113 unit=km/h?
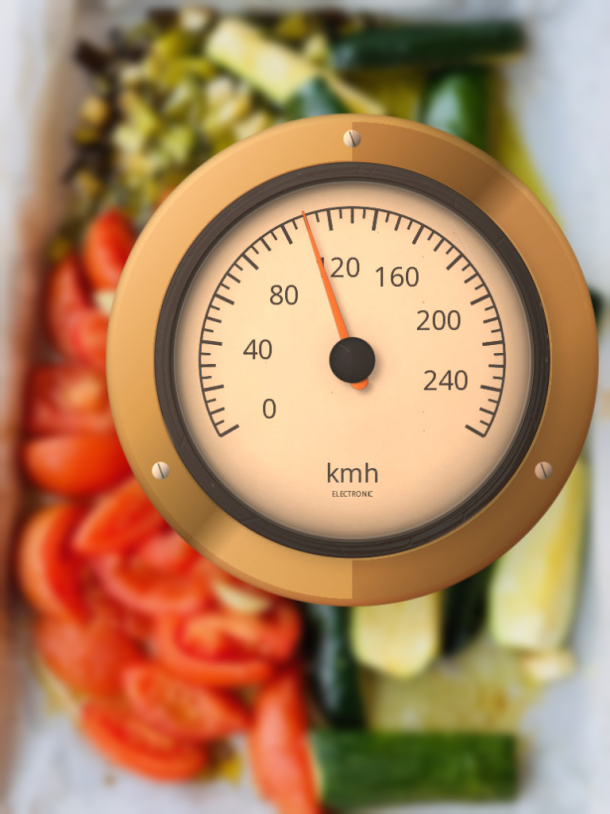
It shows value=110 unit=km/h
